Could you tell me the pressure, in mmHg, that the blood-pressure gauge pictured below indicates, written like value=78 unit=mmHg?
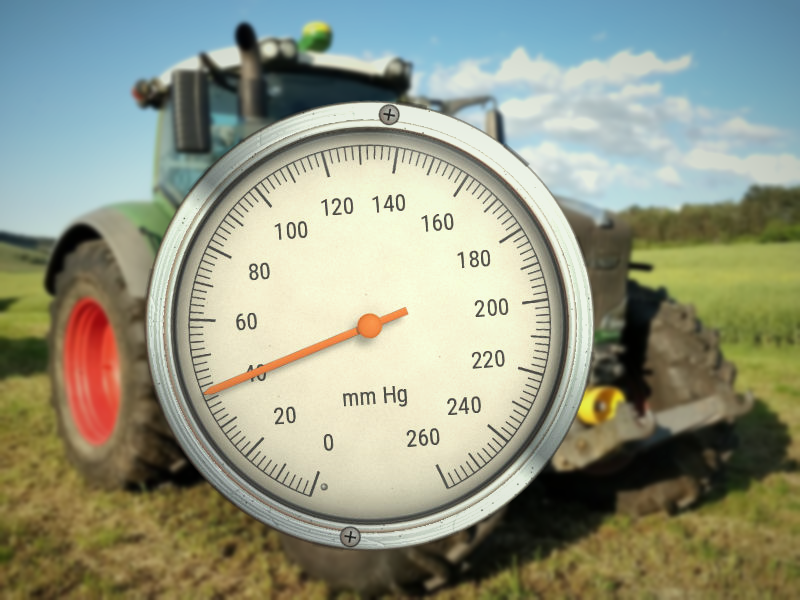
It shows value=40 unit=mmHg
